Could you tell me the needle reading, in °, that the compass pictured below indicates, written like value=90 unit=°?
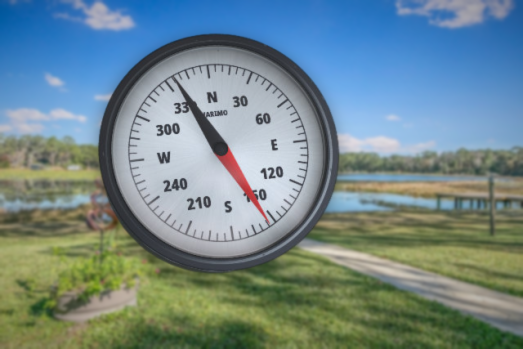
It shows value=155 unit=°
